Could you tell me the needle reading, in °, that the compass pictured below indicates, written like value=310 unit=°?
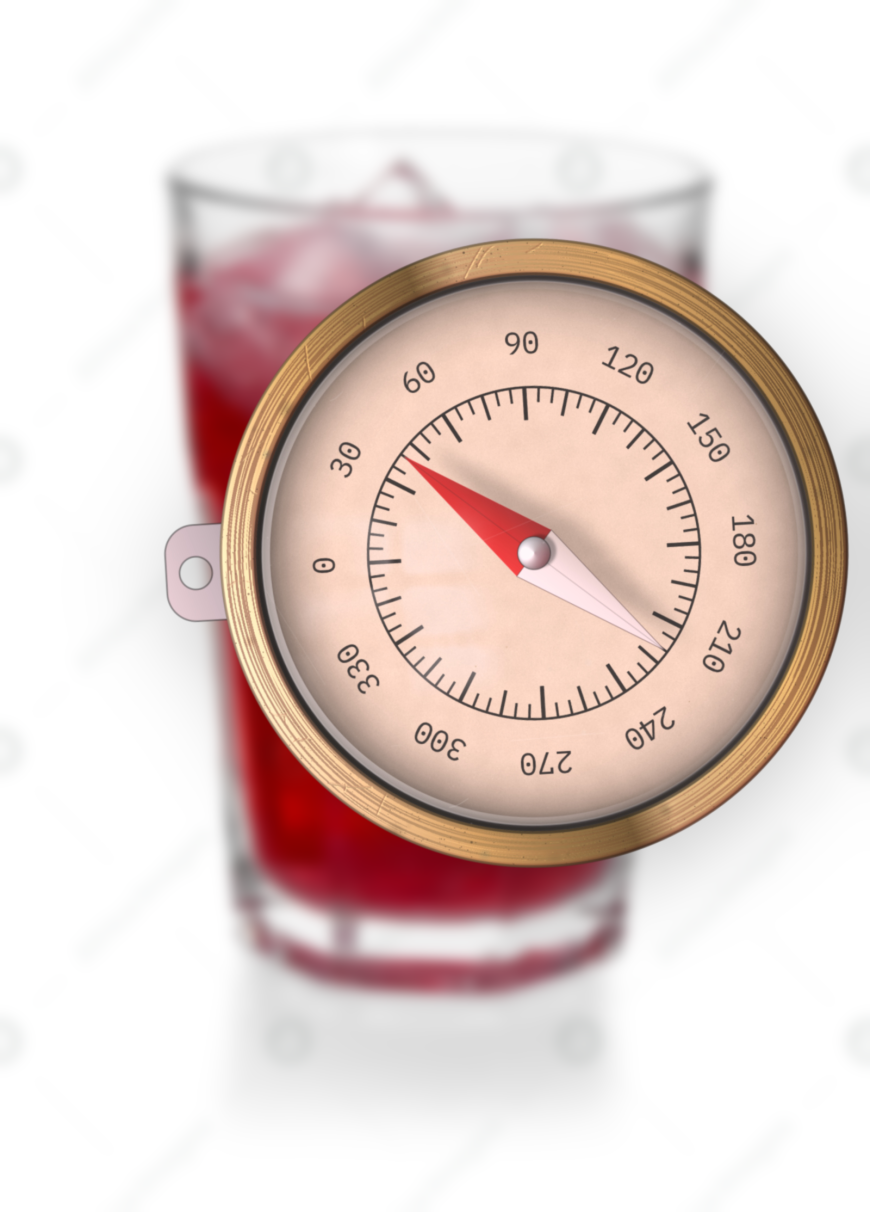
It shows value=40 unit=°
